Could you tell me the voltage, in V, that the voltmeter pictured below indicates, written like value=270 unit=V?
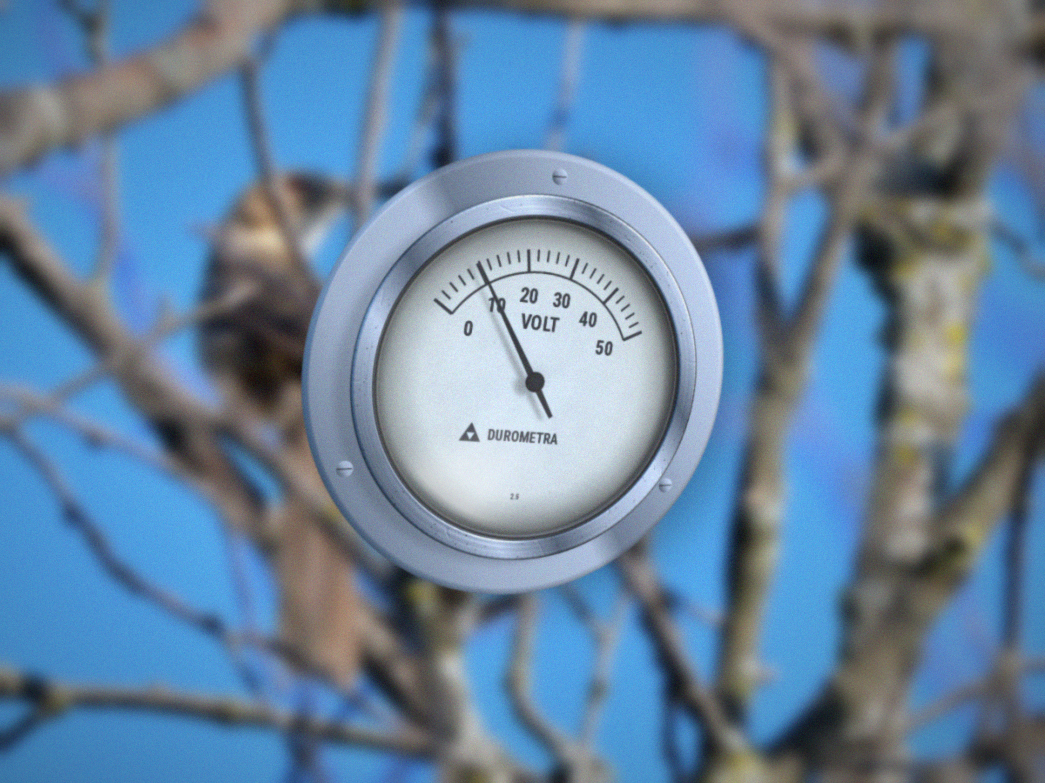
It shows value=10 unit=V
